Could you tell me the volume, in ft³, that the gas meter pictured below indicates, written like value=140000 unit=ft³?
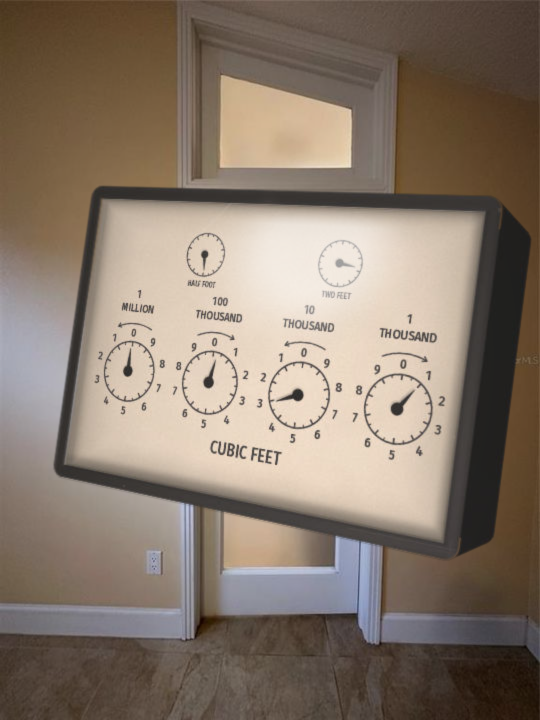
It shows value=3100 unit=ft³
